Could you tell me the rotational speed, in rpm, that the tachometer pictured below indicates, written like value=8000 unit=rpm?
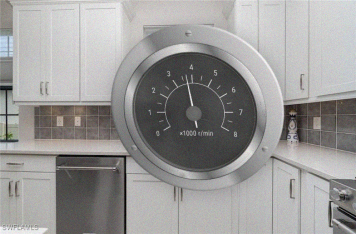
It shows value=3750 unit=rpm
